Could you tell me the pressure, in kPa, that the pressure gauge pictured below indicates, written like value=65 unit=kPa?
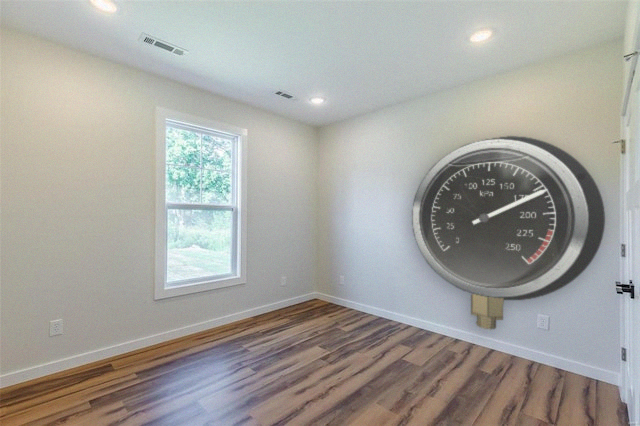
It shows value=180 unit=kPa
